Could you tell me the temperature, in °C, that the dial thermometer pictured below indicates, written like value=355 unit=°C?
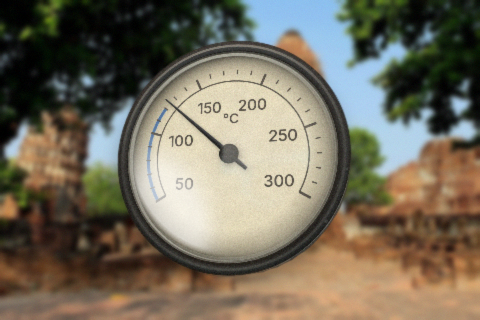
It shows value=125 unit=°C
